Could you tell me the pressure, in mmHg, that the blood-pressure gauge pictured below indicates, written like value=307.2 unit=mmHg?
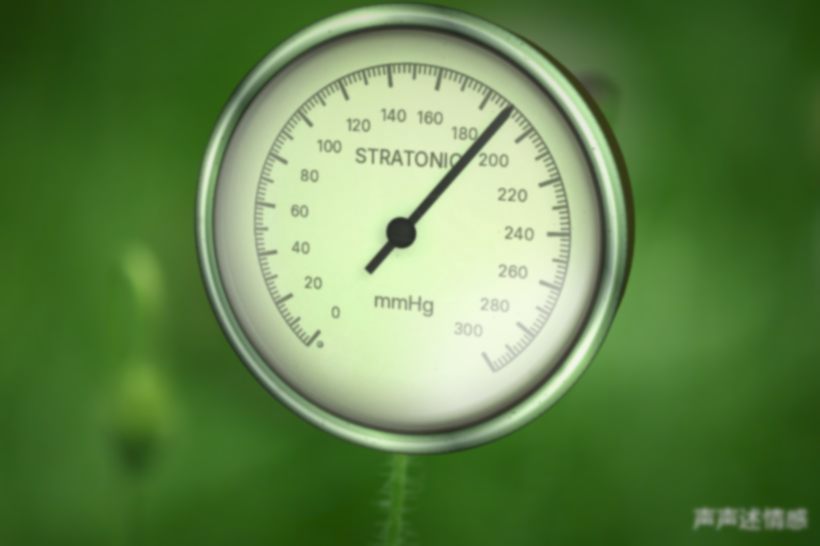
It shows value=190 unit=mmHg
